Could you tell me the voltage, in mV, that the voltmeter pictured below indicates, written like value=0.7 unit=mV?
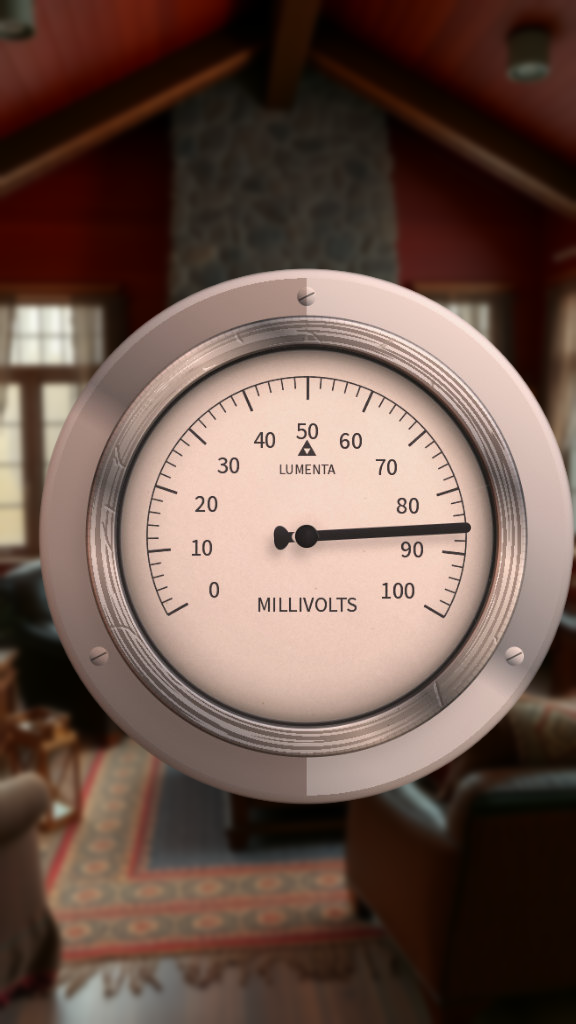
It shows value=86 unit=mV
